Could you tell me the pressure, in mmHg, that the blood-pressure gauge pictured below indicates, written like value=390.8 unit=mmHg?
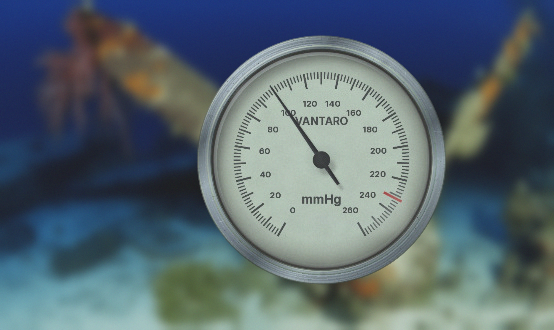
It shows value=100 unit=mmHg
